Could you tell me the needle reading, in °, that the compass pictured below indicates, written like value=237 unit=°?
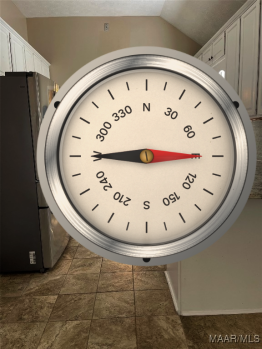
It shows value=90 unit=°
